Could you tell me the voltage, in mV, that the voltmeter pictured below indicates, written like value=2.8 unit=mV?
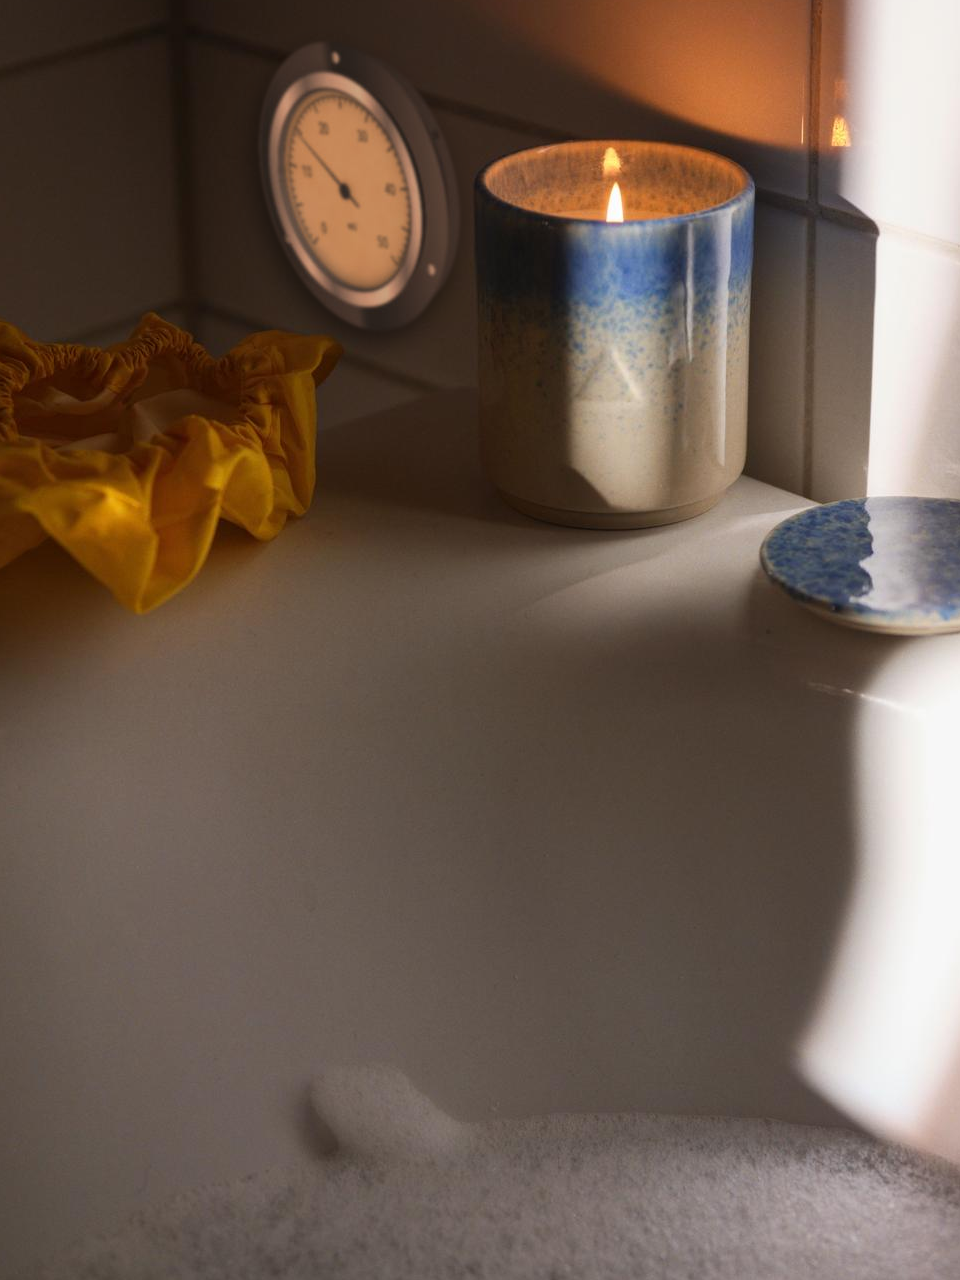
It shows value=15 unit=mV
